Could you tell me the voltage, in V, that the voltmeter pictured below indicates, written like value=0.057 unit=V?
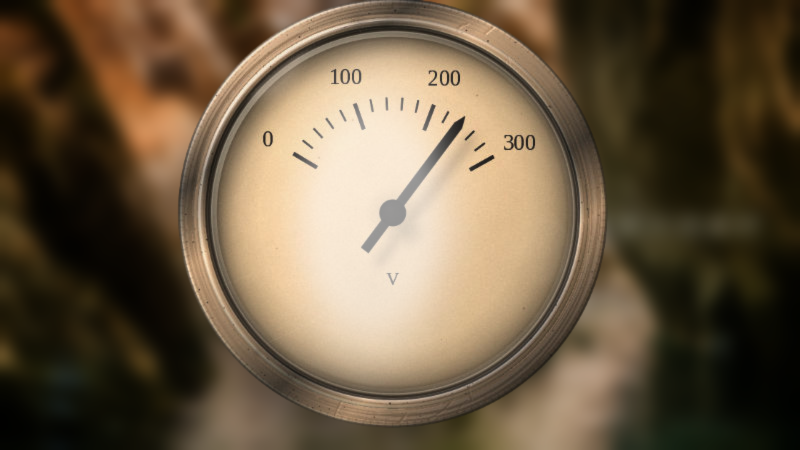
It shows value=240 unit=V
